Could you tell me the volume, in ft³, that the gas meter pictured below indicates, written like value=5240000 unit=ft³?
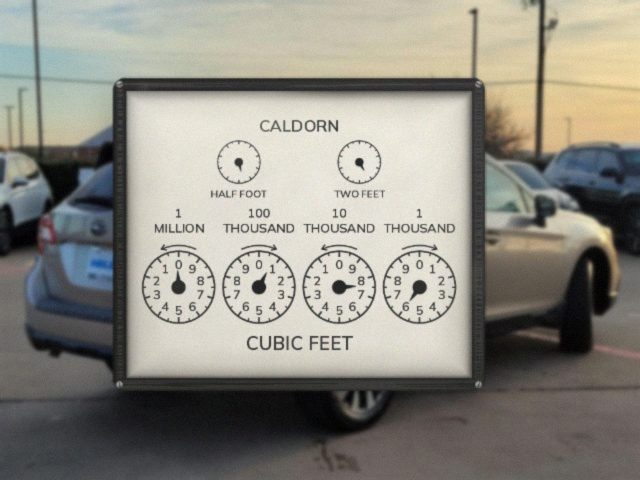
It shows value=7600 unit=ft³
